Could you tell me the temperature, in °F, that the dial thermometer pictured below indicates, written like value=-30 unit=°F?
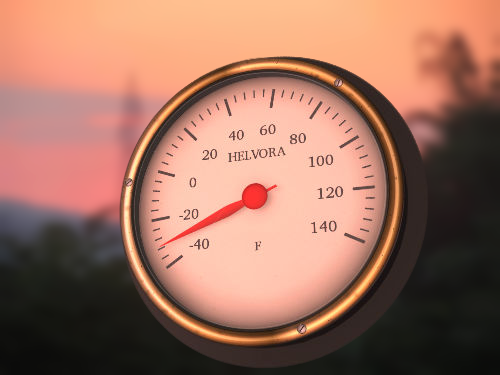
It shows value=-32 unit=°F
